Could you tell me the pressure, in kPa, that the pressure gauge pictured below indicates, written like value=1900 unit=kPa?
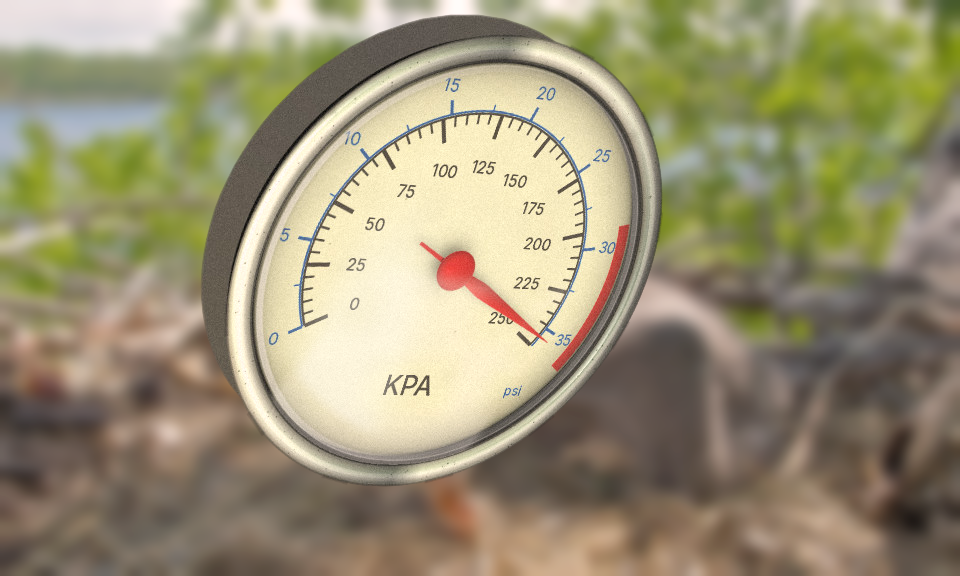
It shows value=245 unit=kPa
